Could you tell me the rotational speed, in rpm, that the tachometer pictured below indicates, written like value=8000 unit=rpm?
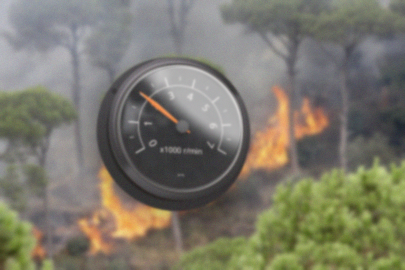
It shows value=2000 unit=rpm
